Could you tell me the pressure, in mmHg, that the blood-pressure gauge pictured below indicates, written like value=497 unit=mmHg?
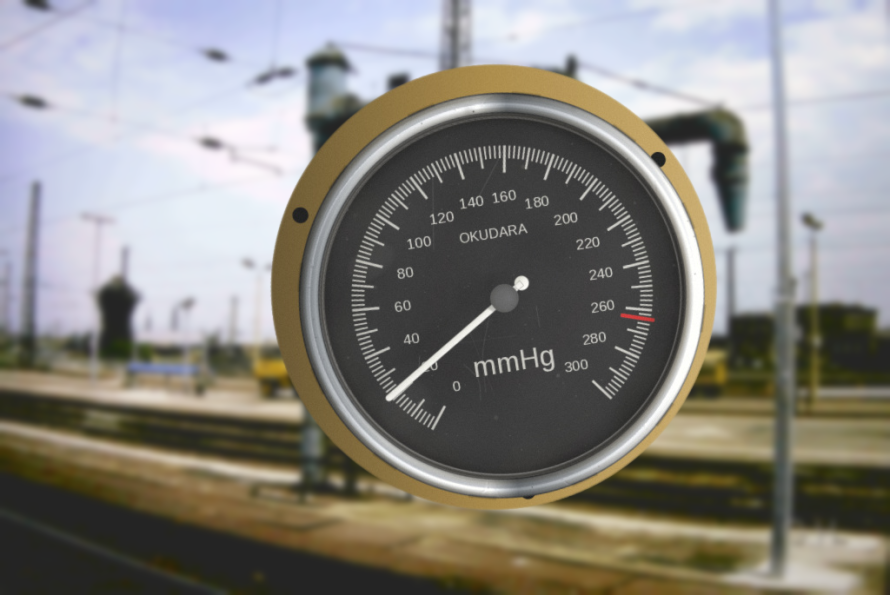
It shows value=22 unit=mmHg
